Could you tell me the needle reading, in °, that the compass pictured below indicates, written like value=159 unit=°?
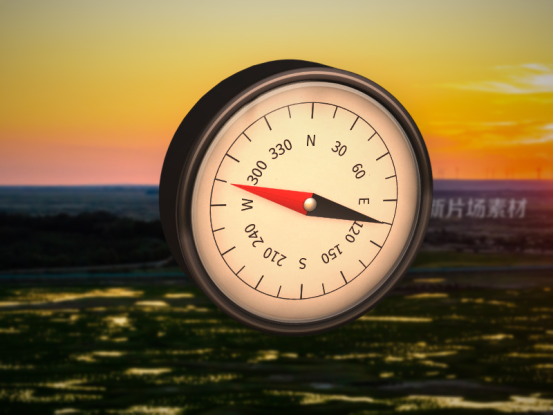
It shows value=285 unit=°
